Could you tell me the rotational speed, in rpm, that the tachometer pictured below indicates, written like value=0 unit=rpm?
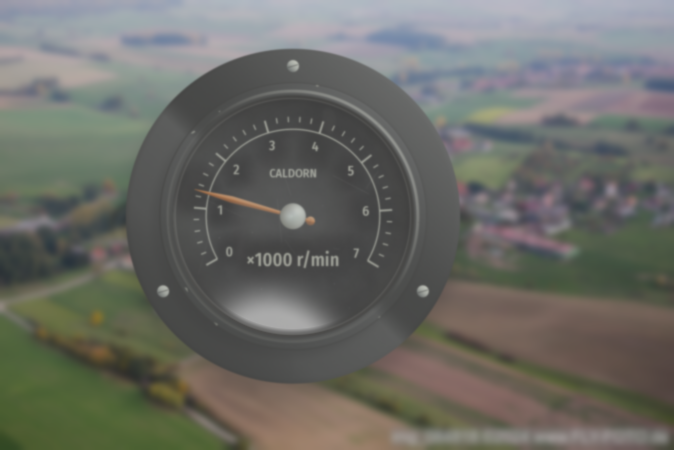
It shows value=1300 unit=rpm
